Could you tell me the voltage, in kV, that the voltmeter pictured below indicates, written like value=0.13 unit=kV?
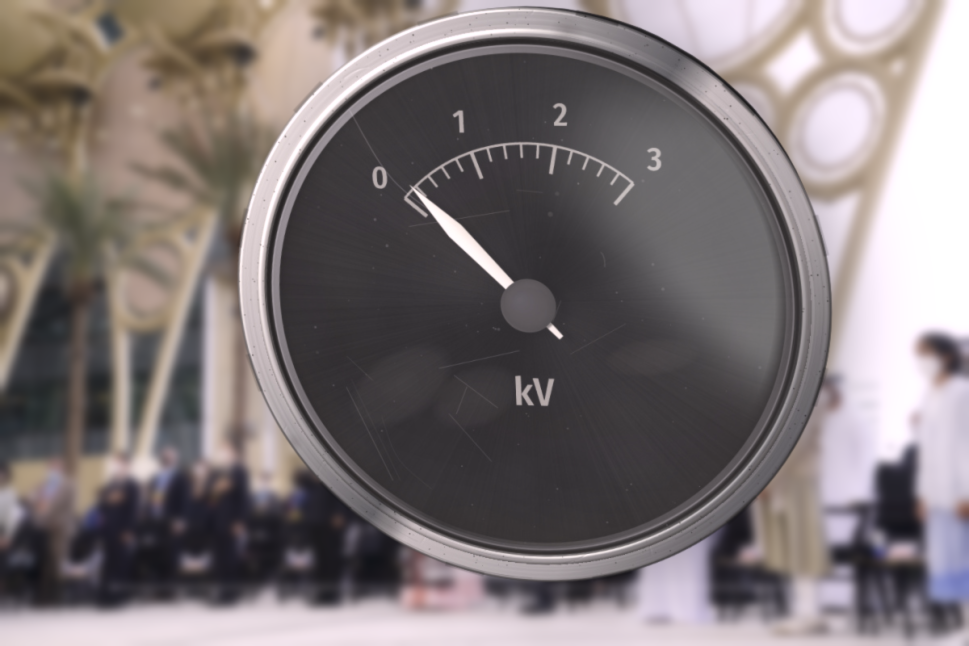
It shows value=0.2 unit=kV
